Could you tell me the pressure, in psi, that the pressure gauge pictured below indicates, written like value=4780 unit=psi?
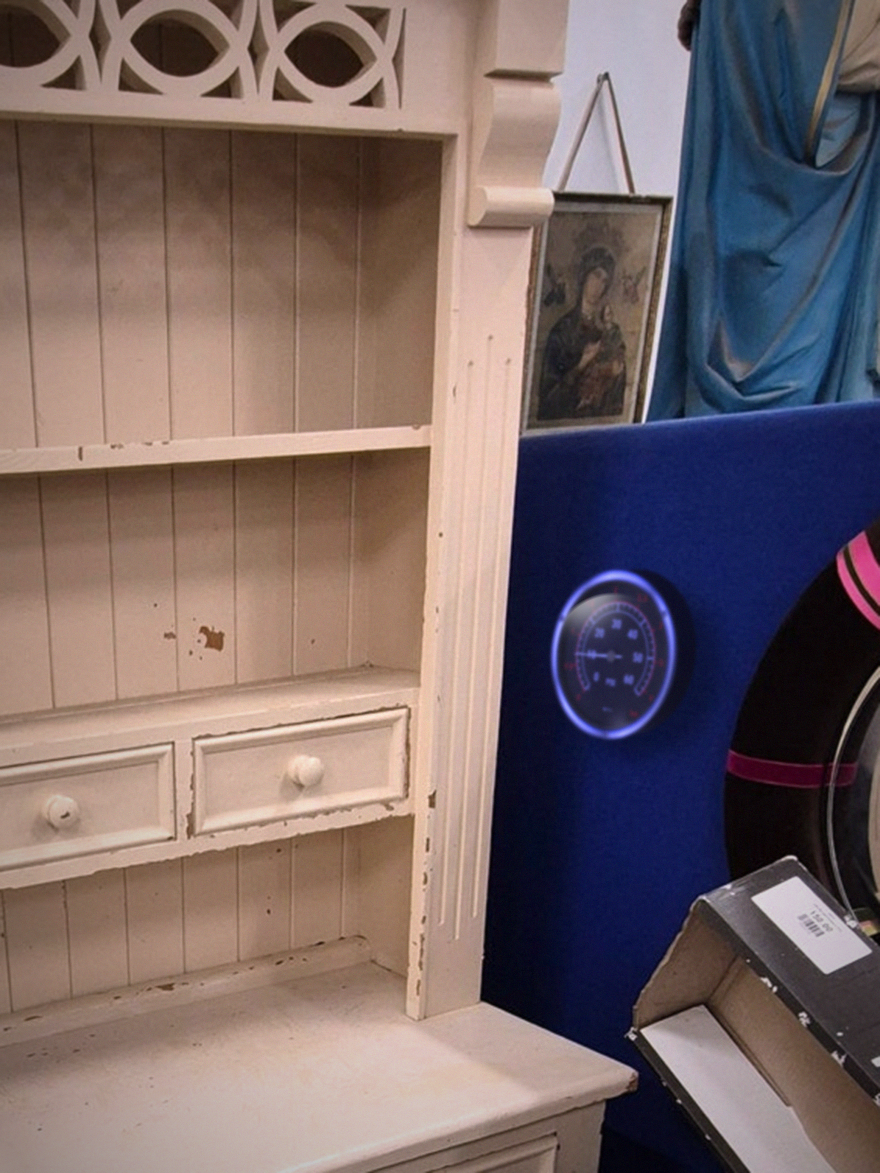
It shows value=10 unit=psi
